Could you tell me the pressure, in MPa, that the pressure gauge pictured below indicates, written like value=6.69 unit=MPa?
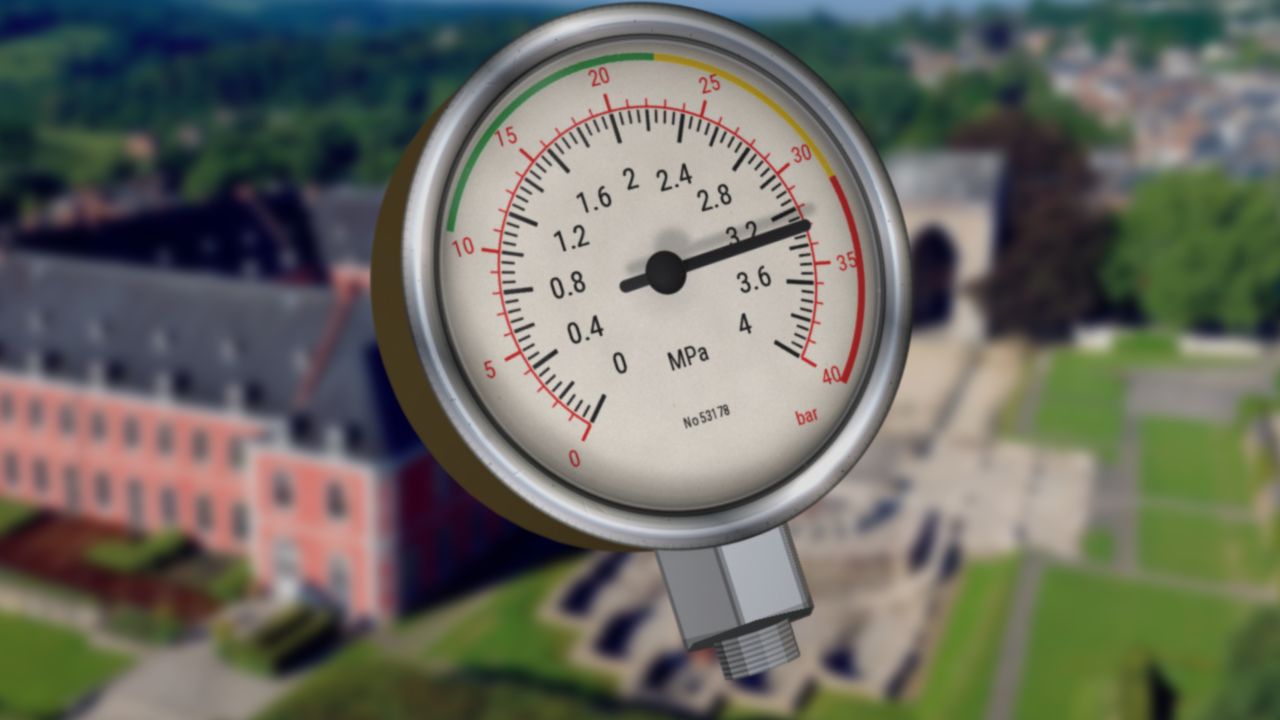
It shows value=3.3 unit=MPa
